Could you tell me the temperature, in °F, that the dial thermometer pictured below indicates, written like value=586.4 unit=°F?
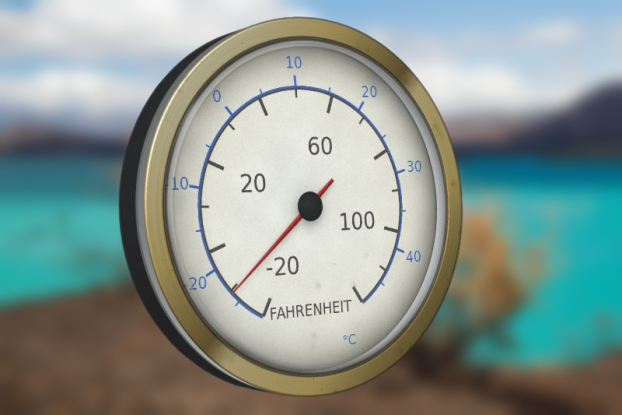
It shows value=-10 unit=°F
